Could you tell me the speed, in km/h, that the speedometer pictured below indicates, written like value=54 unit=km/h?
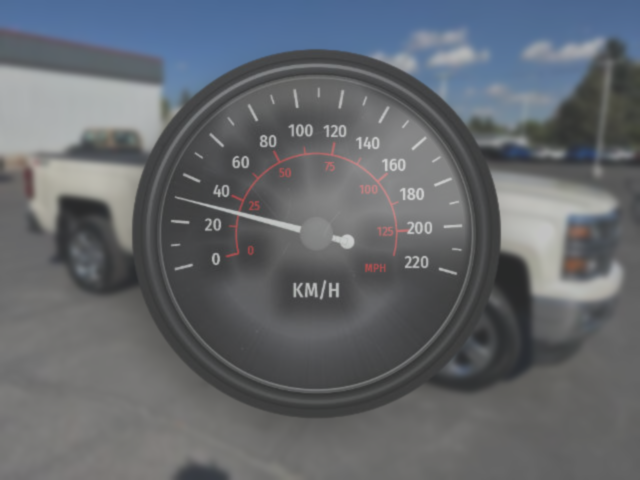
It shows value=30 unit=km/h
